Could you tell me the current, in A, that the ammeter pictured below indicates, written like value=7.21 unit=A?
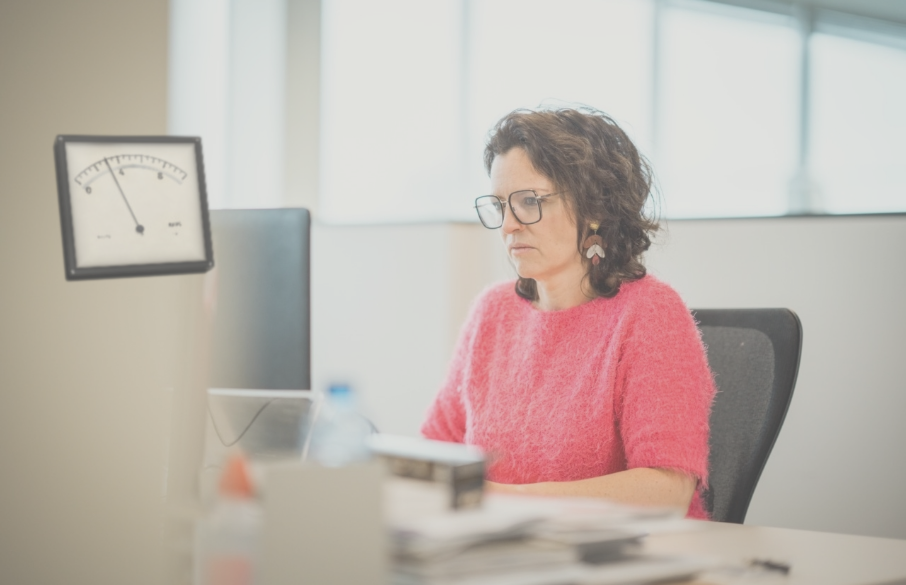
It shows value=3 unit=A
